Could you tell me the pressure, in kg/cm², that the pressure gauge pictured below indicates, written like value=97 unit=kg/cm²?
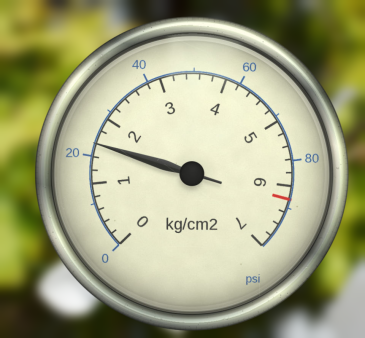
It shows value=1.6 unit=kg/cm²
